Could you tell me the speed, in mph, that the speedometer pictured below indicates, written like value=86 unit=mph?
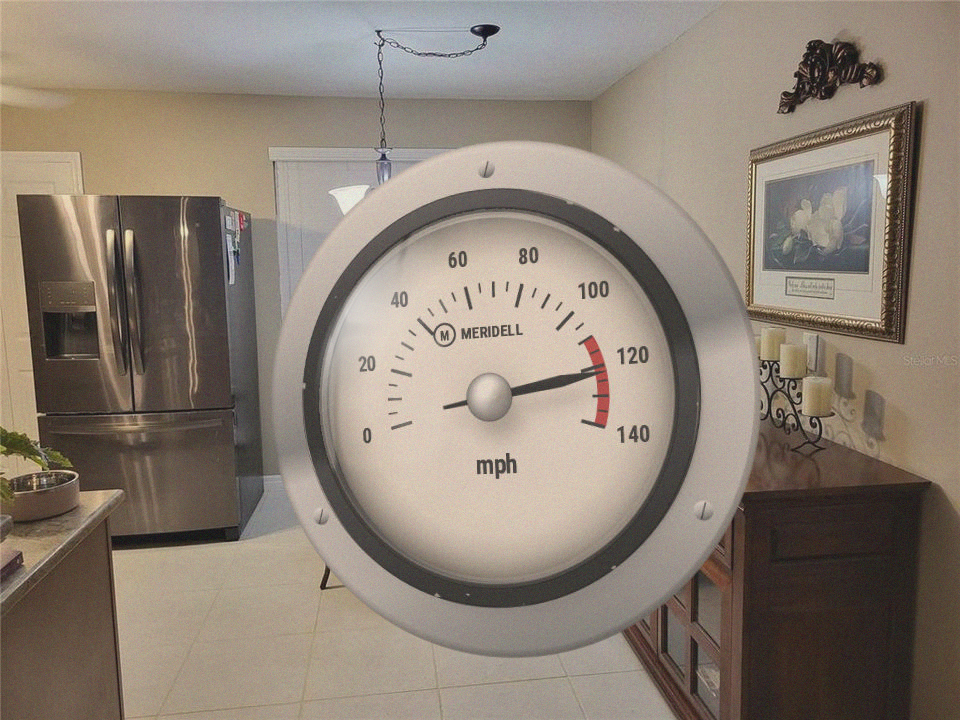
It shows value=122.5 unit=mph
